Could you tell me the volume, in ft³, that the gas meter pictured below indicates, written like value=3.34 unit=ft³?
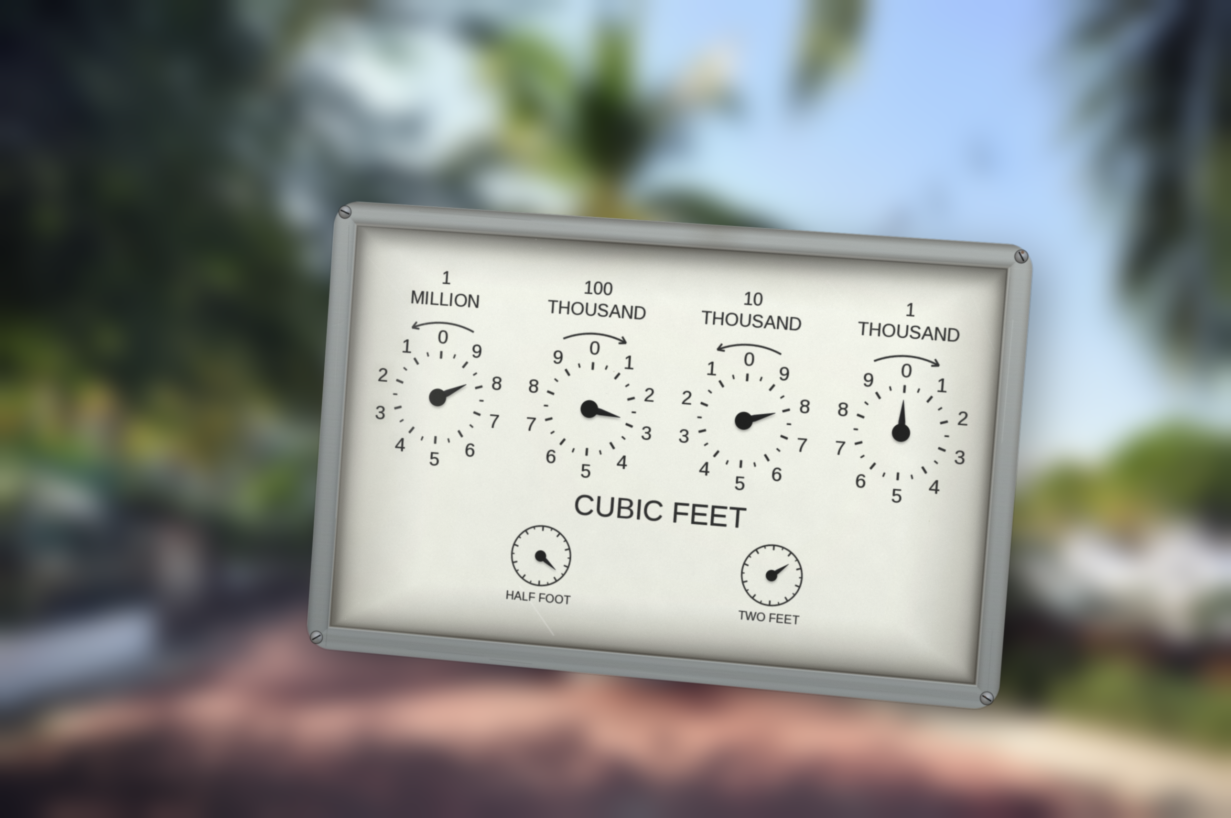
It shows value=828000 unit=ft³
